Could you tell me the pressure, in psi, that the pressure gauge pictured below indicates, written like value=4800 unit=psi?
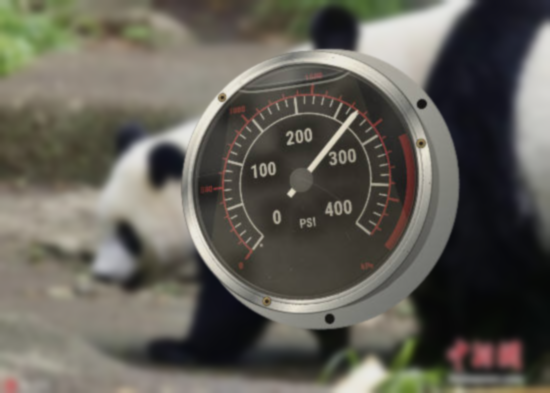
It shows value=270 unit=psi
